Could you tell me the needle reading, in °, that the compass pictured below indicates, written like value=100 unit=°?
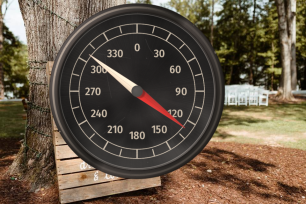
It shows value=127.5 unit=°
